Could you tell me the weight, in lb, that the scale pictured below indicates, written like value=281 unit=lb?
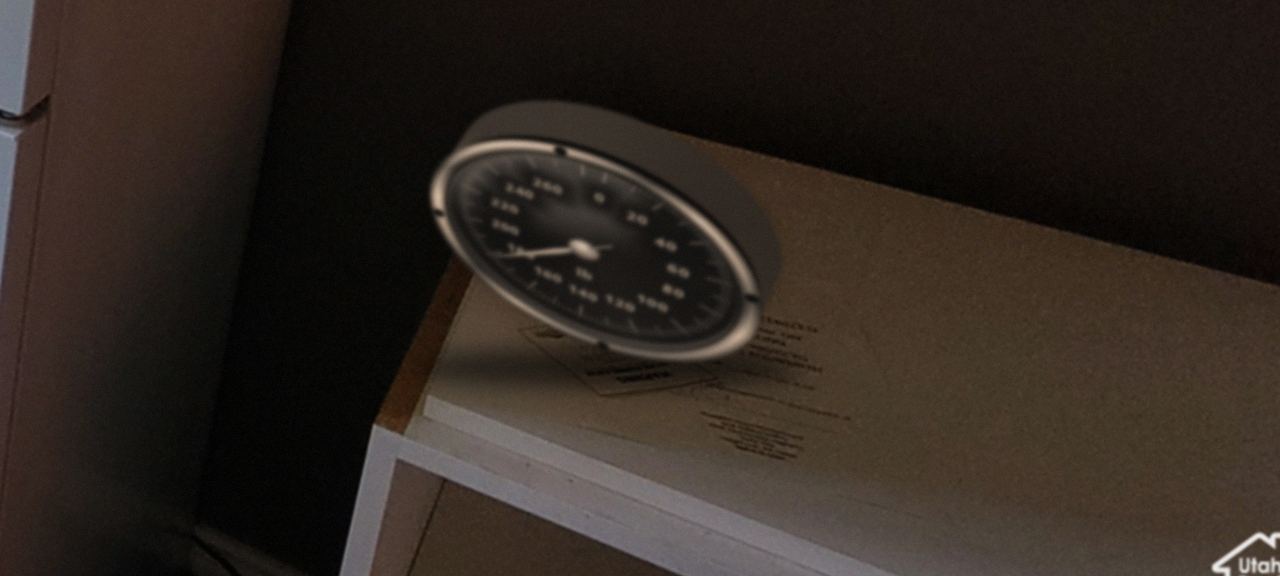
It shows value=180 unit=lb
